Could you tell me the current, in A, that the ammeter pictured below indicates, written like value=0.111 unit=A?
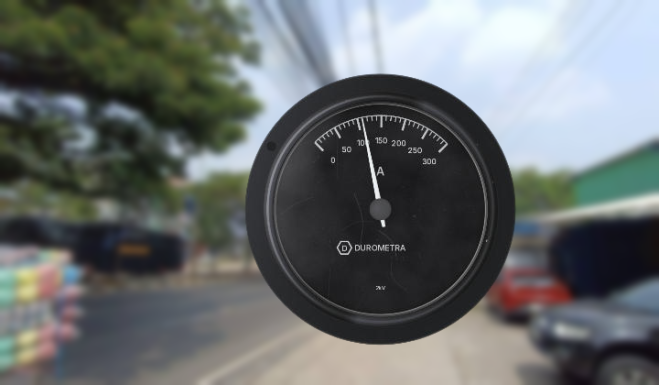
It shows value=110 unit=A
